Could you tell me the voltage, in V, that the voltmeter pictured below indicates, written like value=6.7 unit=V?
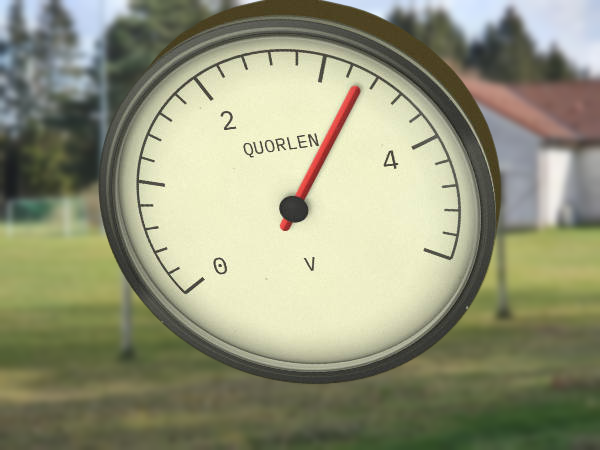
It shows value=3.3 unit=V
